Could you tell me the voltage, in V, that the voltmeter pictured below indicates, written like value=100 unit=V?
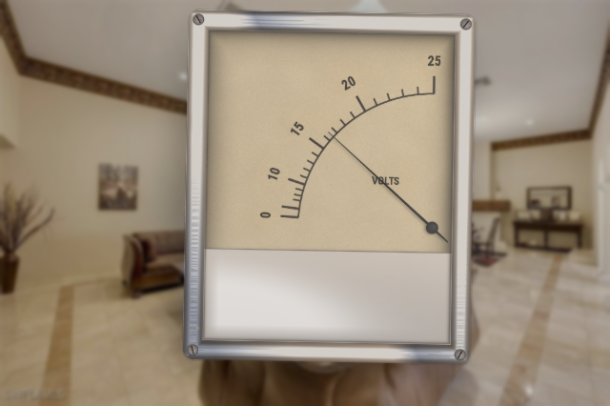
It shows value=16.5 unit=V
